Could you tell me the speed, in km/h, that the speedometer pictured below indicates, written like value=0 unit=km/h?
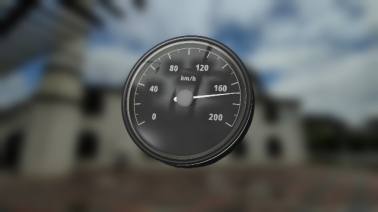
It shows value=170 unit=km/h
